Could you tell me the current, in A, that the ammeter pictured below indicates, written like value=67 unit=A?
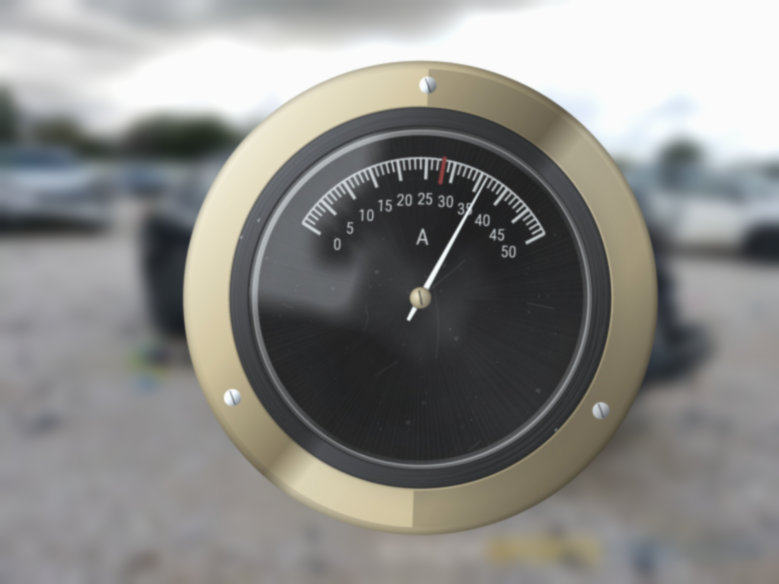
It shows value=36 unit=A
